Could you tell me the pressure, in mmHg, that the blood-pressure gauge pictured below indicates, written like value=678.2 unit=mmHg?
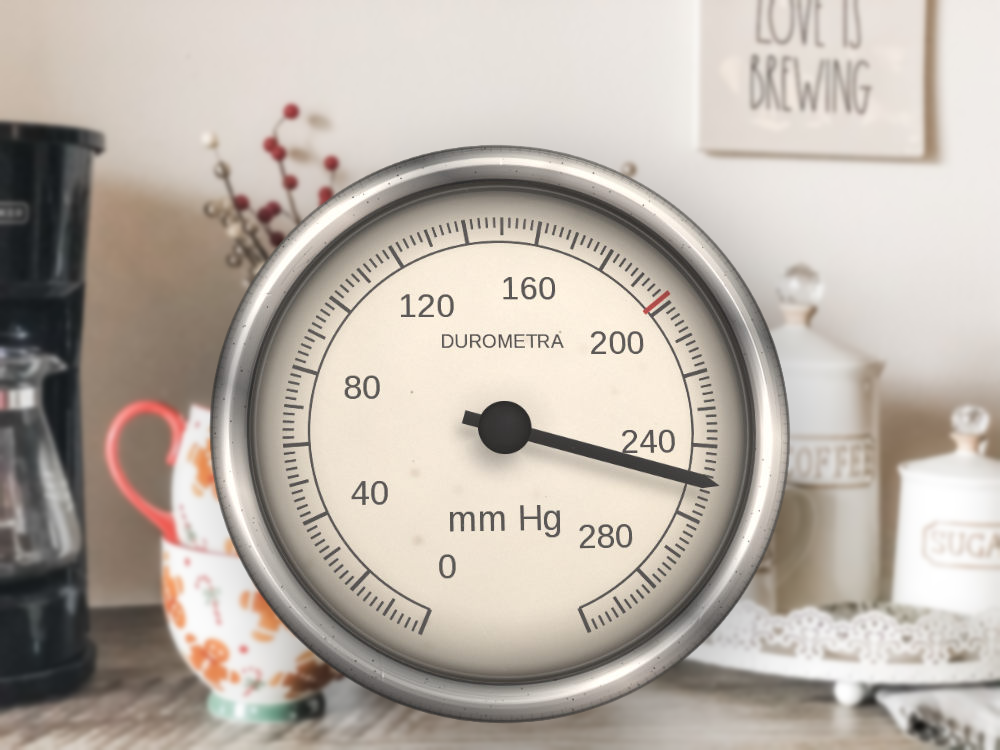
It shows value=250 unit=mmHg
